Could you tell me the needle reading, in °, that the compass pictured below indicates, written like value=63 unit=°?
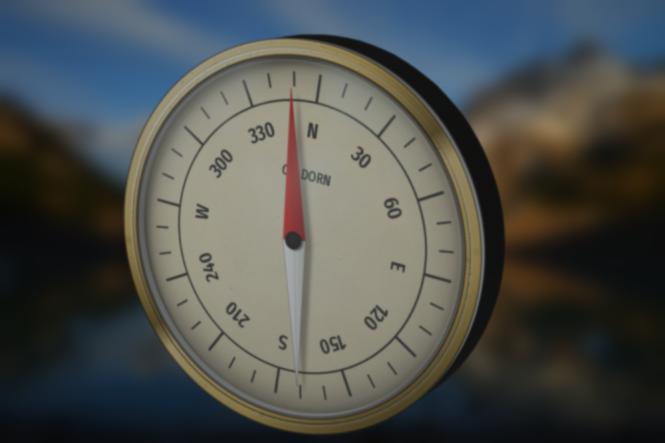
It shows value=350 unit=°
